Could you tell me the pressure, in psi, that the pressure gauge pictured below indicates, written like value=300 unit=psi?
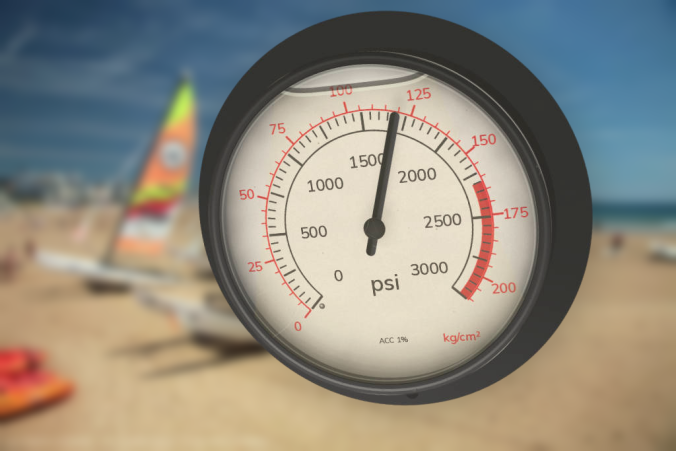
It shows value=1700 unit=psi
